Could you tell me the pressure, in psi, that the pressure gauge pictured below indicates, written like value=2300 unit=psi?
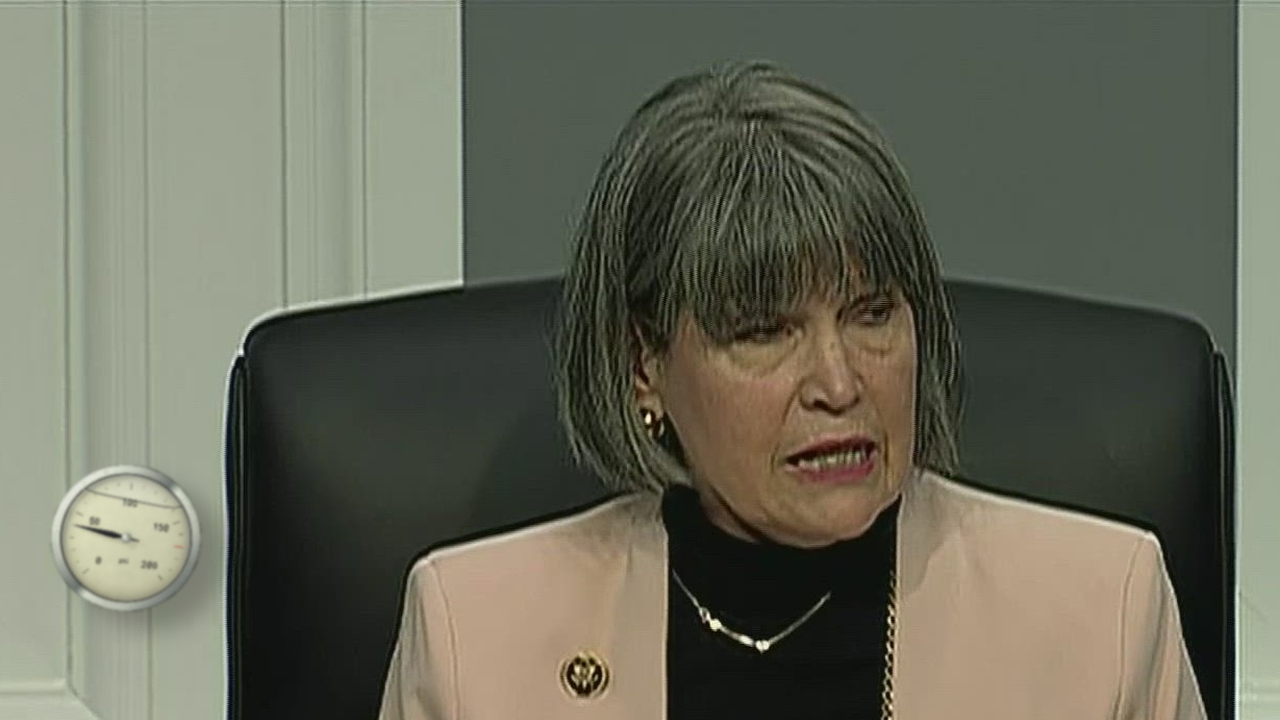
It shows value=40 unit=psi
